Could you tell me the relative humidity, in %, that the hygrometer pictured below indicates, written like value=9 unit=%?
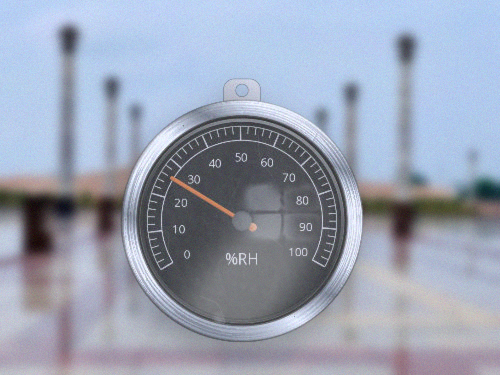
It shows value=26 unit=%
